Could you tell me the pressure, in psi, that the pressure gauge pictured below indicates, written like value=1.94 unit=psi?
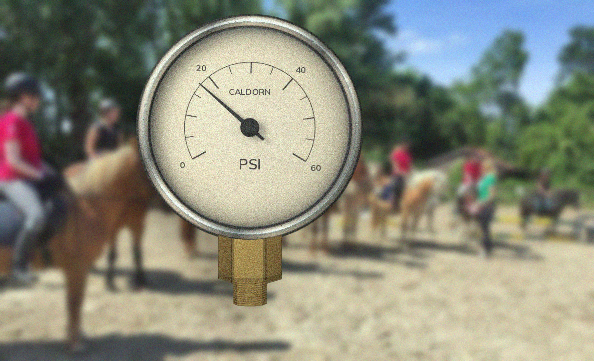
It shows value=17.5 unit=psi
